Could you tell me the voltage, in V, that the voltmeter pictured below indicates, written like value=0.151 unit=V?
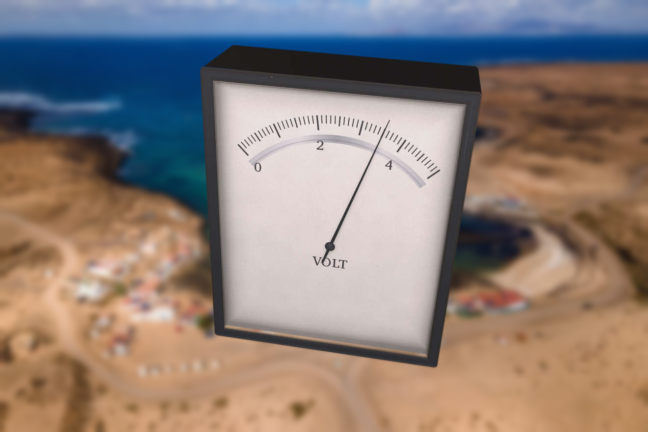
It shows value=3.5 unit=V
